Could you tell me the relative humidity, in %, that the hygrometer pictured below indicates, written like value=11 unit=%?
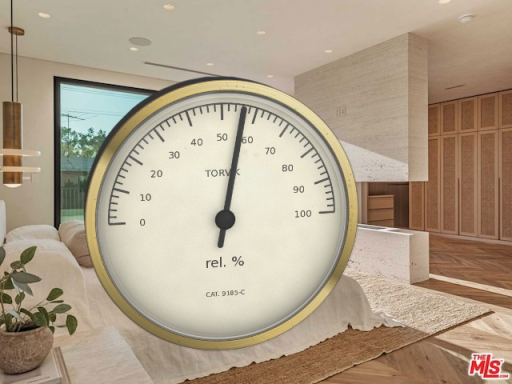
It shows value=56 unit=%
